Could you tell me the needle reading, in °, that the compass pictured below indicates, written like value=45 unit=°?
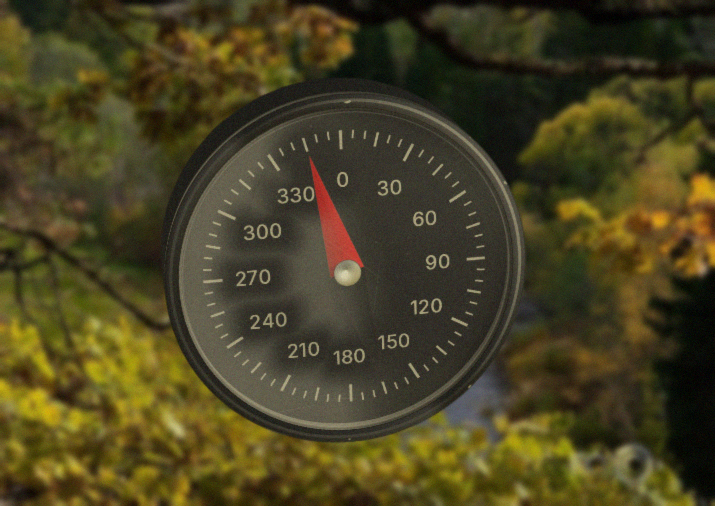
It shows value=345 unit=°
